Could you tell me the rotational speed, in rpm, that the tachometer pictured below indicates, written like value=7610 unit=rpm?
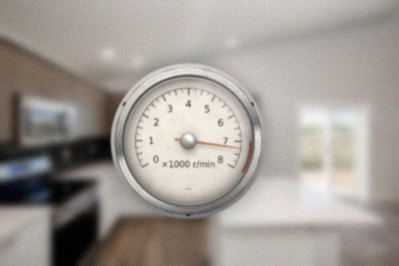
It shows value=7250 unit=rpm
